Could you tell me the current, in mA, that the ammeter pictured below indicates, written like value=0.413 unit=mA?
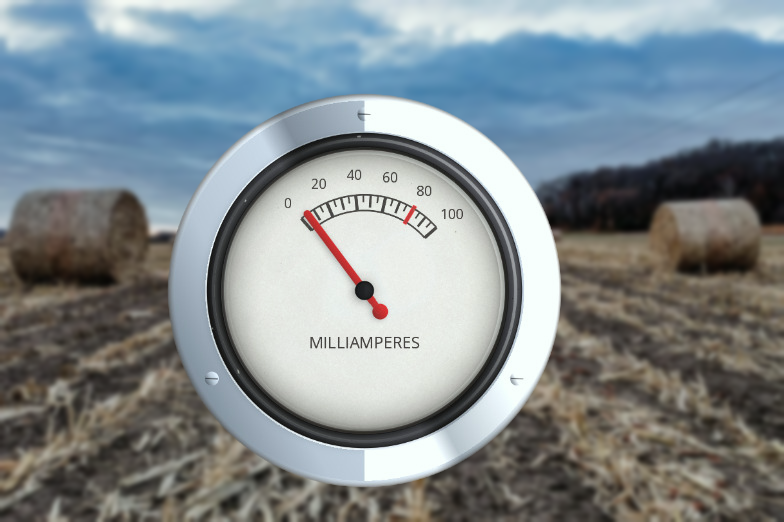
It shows value=5 unit=mA
